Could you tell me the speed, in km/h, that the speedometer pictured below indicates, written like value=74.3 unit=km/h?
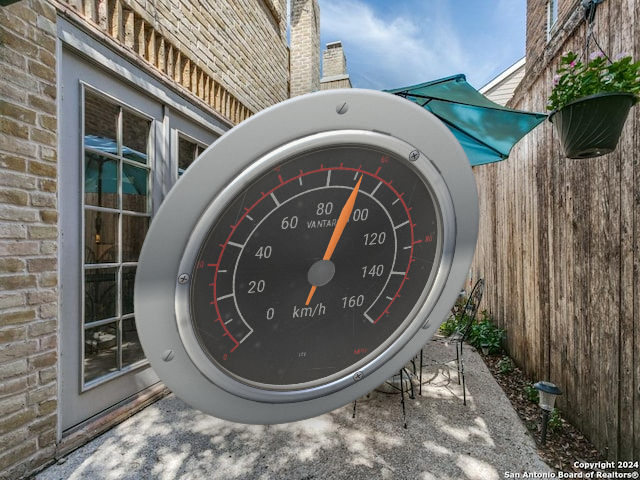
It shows value=90 unit=km/h
